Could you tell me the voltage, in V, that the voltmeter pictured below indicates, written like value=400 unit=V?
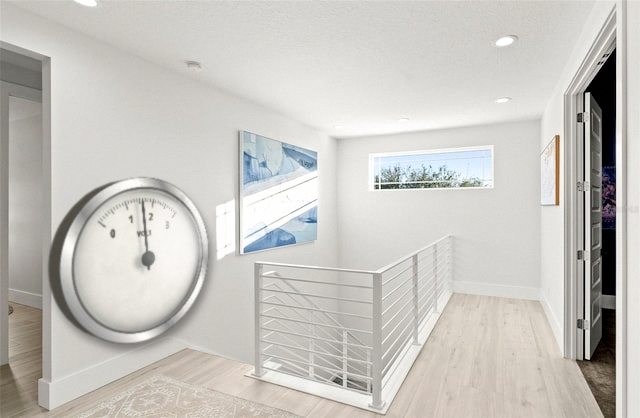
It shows value=1.5 unit=V
